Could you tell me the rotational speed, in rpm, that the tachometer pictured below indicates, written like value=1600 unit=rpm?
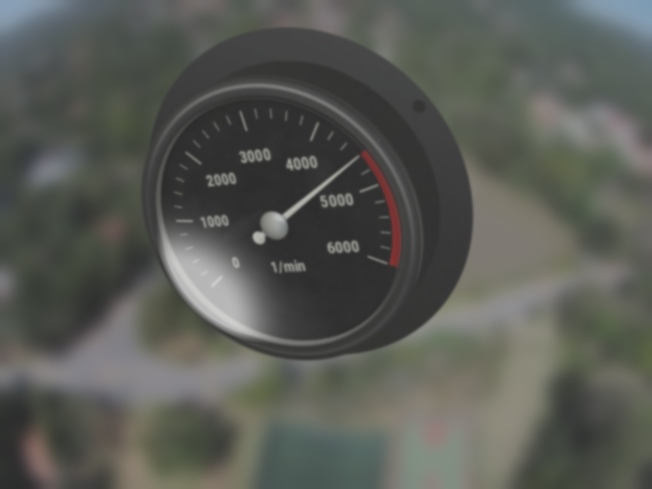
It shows value=4600 unit=rpm
